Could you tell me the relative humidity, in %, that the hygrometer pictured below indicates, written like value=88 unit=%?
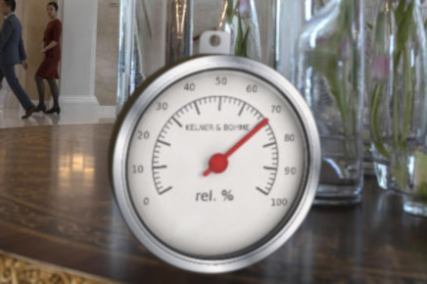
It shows value=70 unit=%
